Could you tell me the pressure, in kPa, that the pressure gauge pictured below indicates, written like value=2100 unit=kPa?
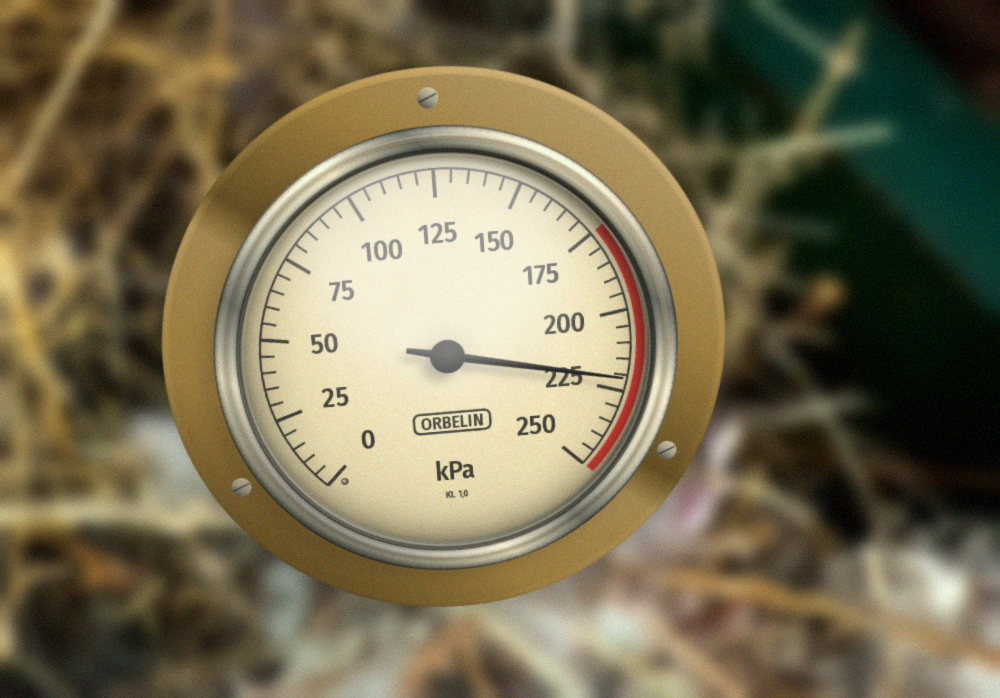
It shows value=220 unit=kPa
